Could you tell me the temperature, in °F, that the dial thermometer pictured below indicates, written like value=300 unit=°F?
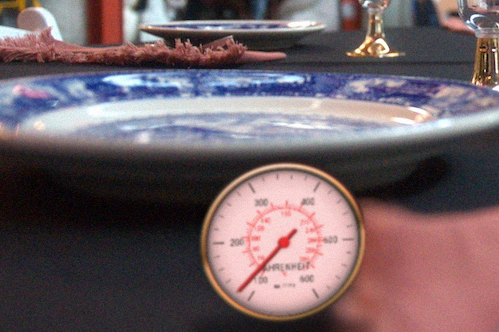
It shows value=120 unit=°F
